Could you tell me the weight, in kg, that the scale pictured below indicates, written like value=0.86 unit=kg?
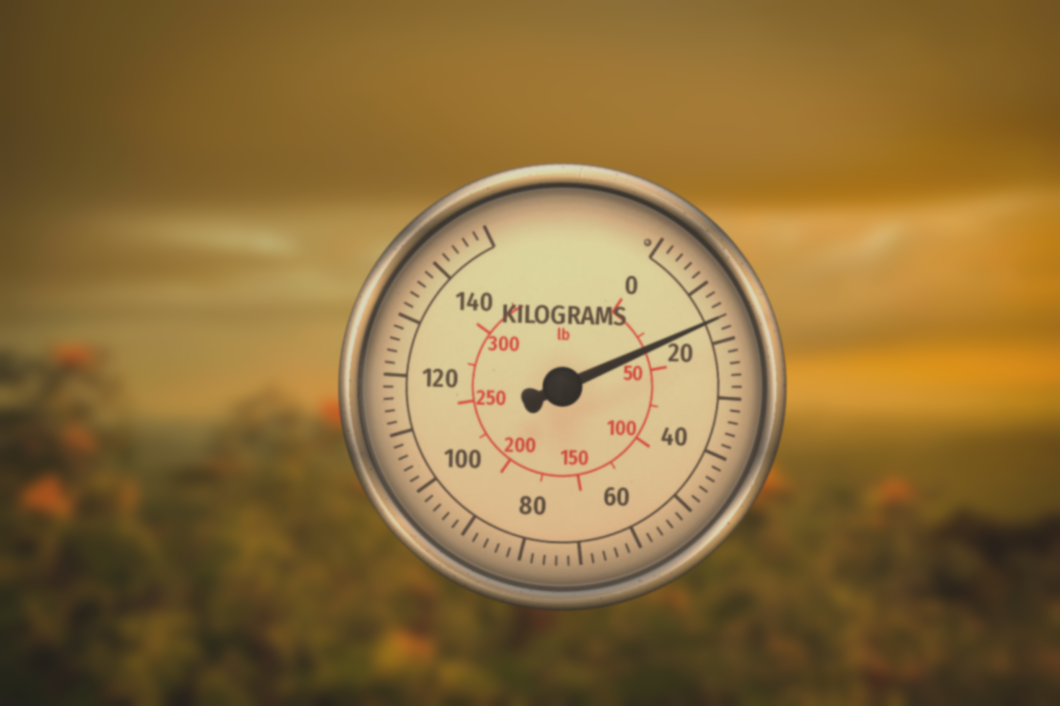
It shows value=16 unit=kg
